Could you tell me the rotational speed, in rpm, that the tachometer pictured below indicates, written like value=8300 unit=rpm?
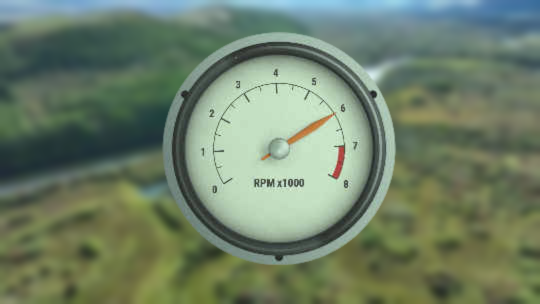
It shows value=6000 unit=rpm
